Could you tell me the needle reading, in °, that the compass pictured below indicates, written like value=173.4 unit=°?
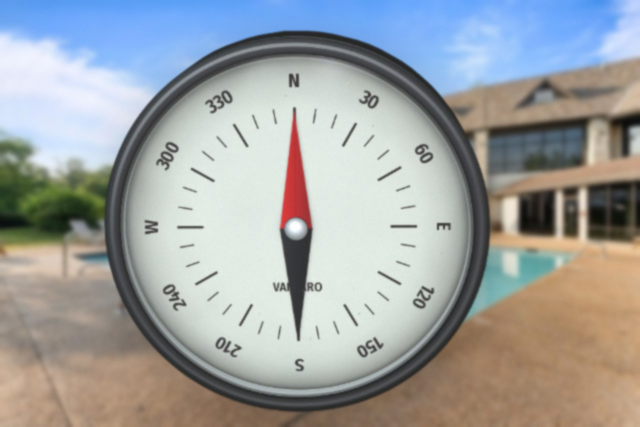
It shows value=0 unit=°
